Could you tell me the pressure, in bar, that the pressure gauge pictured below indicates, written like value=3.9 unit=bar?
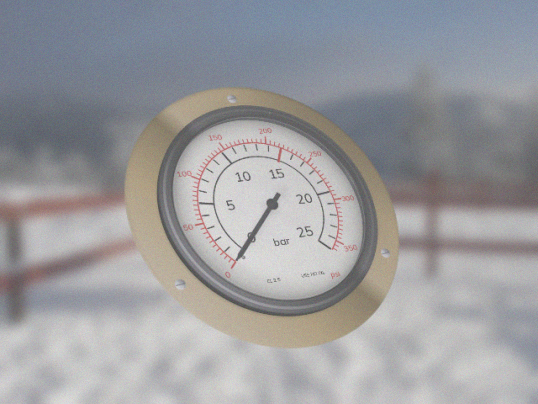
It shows value=0 unit=bar
